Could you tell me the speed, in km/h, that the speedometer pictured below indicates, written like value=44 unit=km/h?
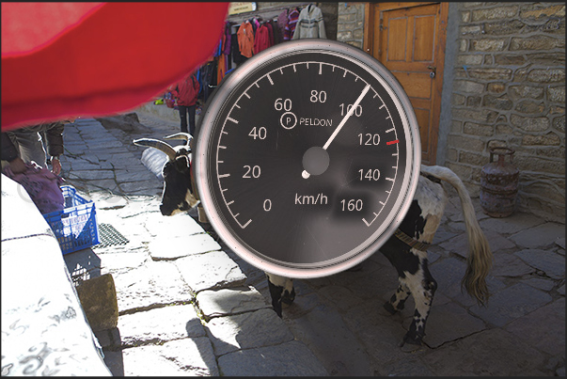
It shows value=100 unit=km/h
